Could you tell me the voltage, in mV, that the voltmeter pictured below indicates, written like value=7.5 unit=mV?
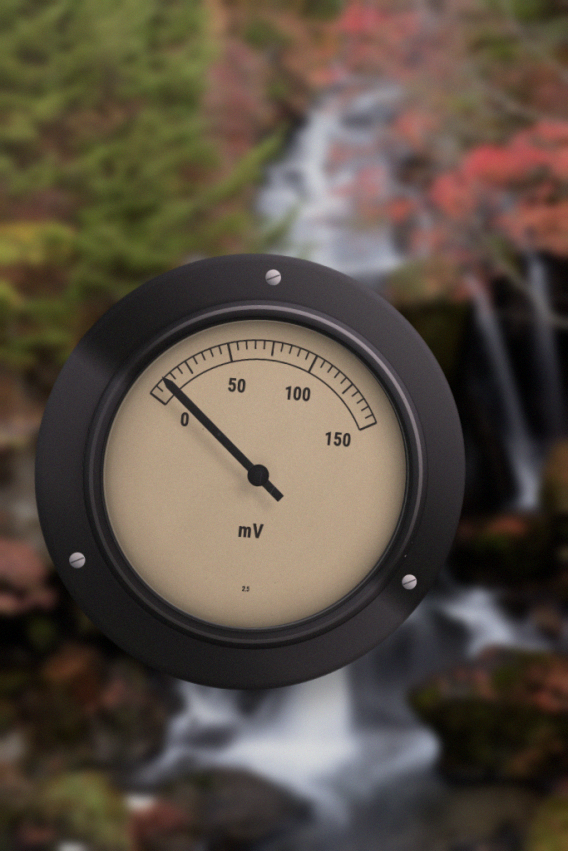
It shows value=10 unit=mV
